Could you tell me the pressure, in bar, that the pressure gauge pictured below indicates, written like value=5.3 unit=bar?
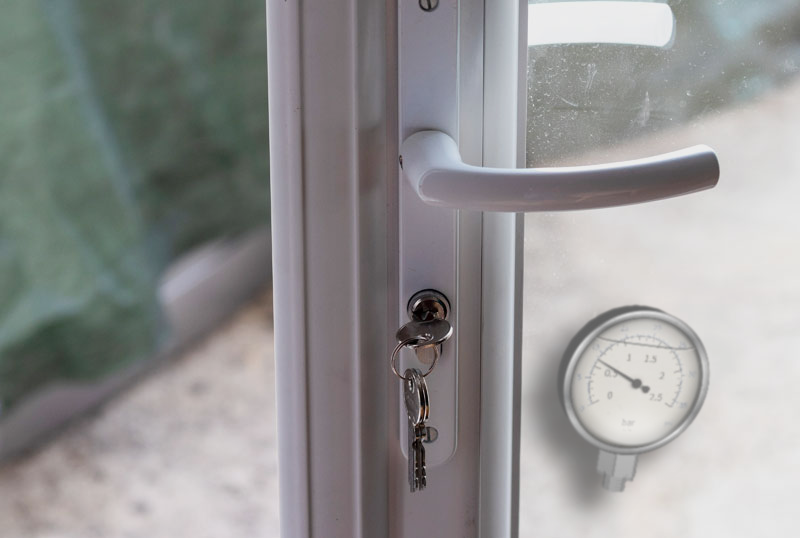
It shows value=0.6 unit=bar
